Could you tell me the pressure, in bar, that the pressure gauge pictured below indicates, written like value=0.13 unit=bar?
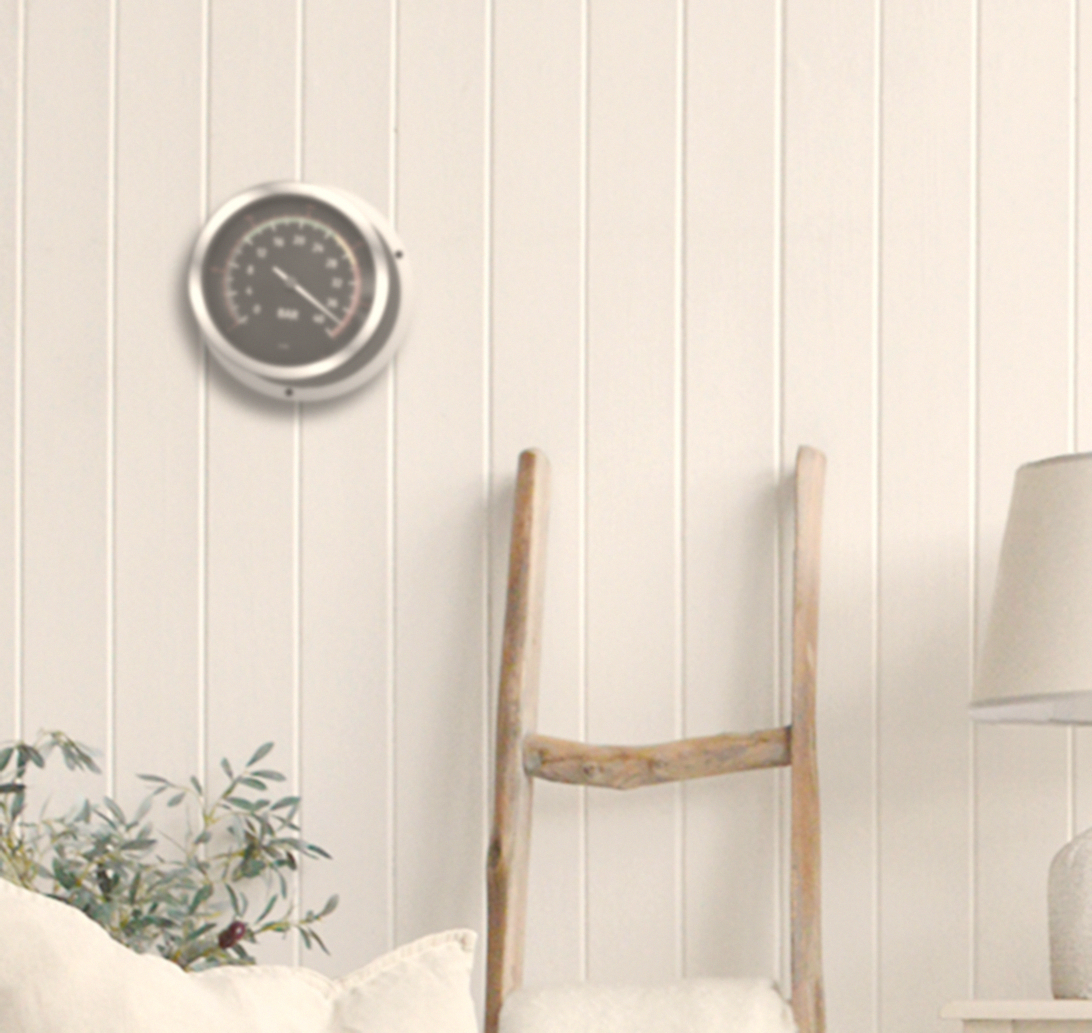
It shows value=38 unit=bar
